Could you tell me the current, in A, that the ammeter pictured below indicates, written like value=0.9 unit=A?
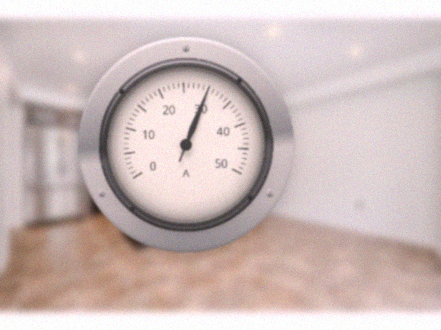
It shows value=30 unit=A
